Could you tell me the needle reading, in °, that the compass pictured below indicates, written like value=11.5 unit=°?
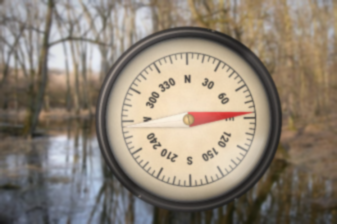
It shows value=85 unit=°
